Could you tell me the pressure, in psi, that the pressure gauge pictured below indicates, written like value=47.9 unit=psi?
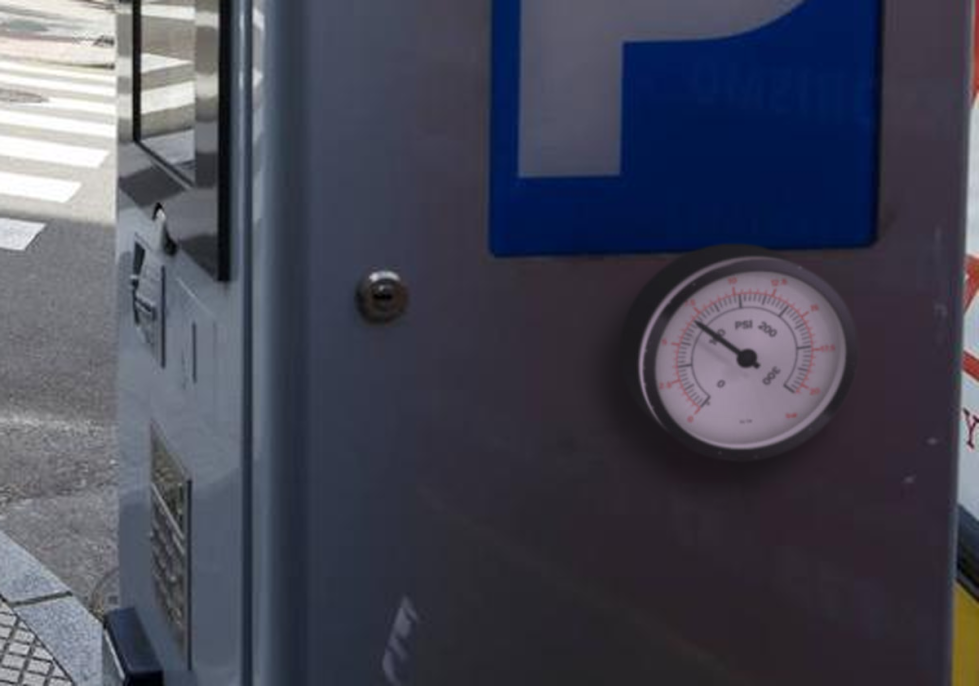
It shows value=100 unit=psi
